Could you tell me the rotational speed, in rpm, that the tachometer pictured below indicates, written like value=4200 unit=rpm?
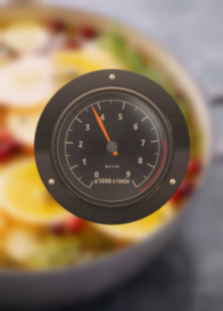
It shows value=3750 unit=rpm
